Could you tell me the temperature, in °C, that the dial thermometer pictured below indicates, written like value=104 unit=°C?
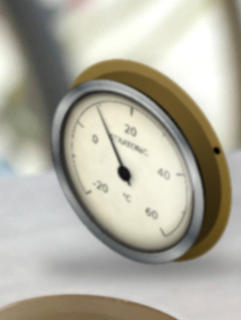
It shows value=10 unit=°C
